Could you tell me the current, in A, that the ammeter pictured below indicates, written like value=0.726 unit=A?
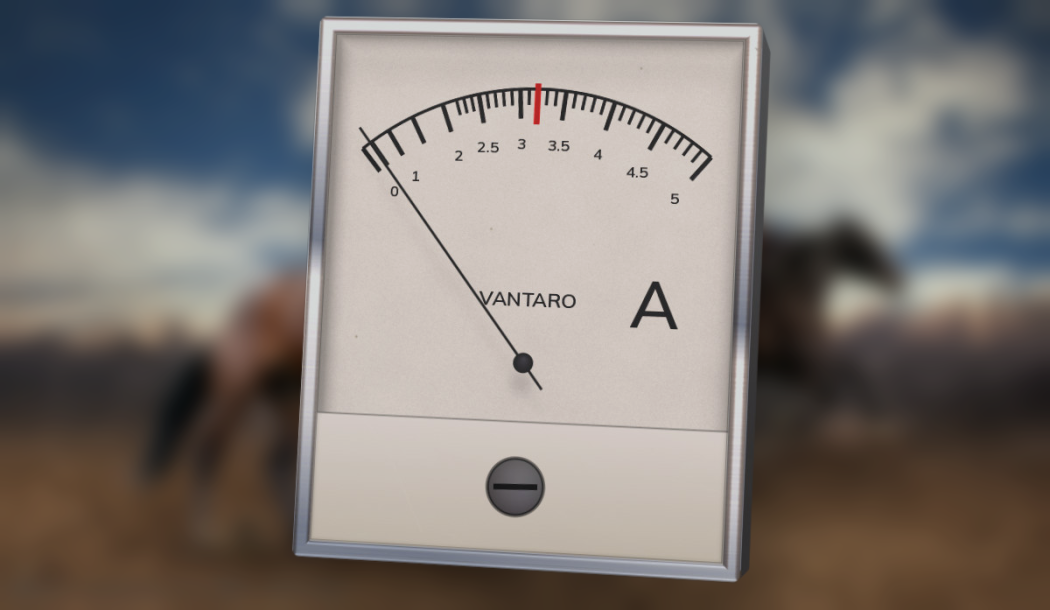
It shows value=0.5 unit=A
